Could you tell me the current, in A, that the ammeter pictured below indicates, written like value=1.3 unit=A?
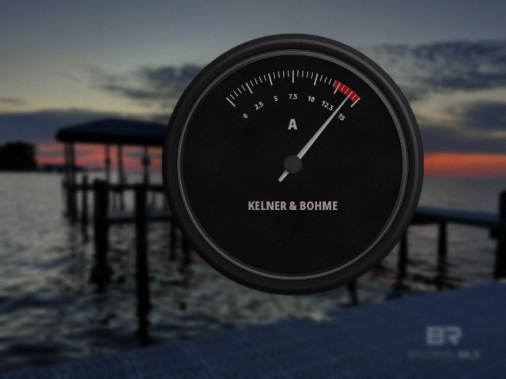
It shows value=14 unit=A
